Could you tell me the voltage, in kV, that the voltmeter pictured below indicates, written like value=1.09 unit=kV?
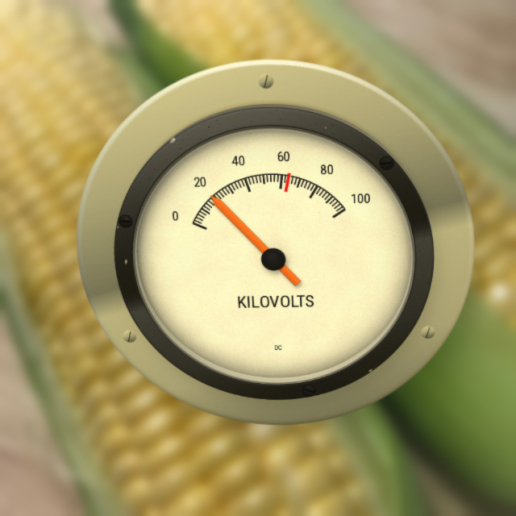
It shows value=20 unit=kV
